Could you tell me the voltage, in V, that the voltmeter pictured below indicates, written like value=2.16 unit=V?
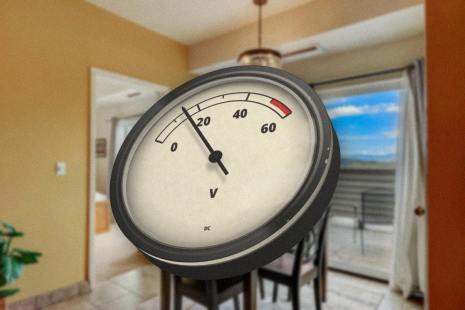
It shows value=15 unit=V
